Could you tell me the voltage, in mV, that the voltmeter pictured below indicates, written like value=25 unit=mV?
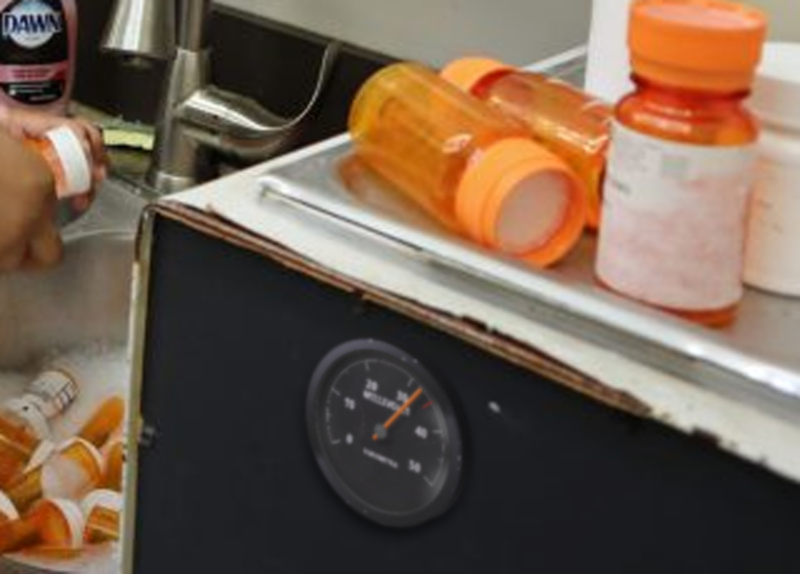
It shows value=32.5 unit=mV
